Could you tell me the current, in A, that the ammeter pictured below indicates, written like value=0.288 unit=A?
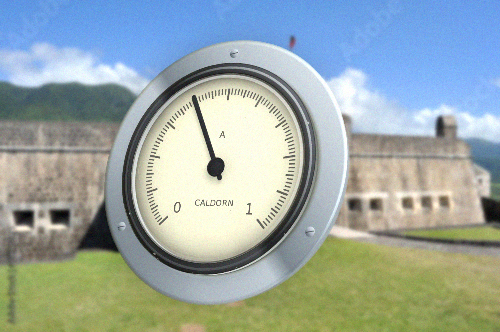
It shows value=0.4 unit=A
